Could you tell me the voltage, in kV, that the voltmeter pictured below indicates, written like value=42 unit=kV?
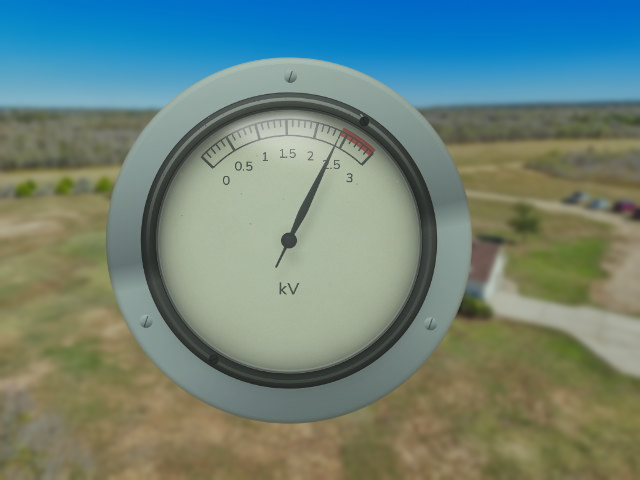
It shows value=2.4 unit=kV
